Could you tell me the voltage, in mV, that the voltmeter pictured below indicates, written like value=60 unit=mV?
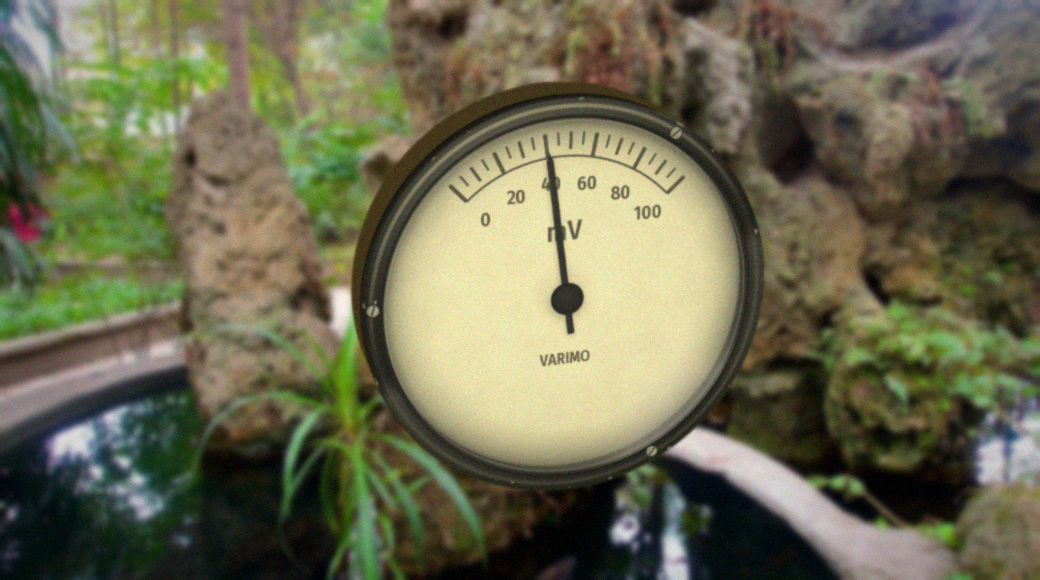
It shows value=40 unit=mV
